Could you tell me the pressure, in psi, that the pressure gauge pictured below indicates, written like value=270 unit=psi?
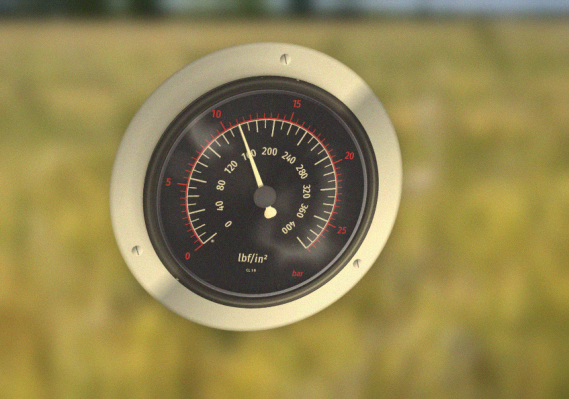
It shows value=160 unit=psi
